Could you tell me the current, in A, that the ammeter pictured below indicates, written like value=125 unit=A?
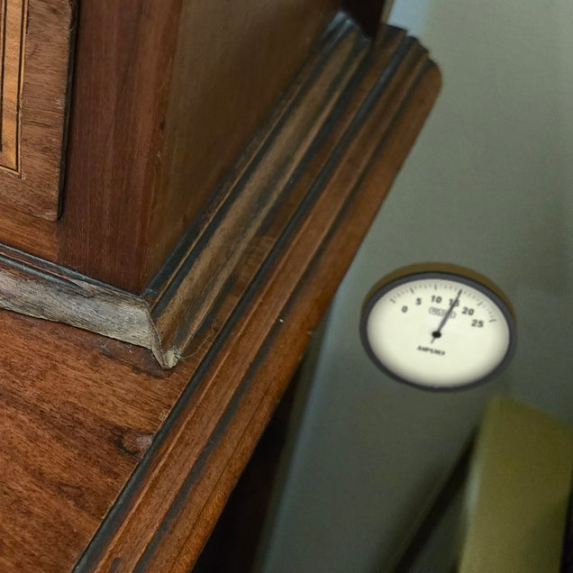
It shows value=15 unit=A
